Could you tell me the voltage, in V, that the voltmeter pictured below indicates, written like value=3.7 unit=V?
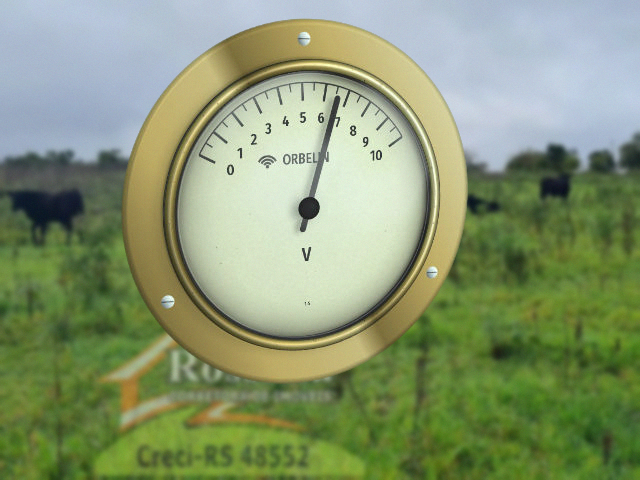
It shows value=6.5 unit=V
